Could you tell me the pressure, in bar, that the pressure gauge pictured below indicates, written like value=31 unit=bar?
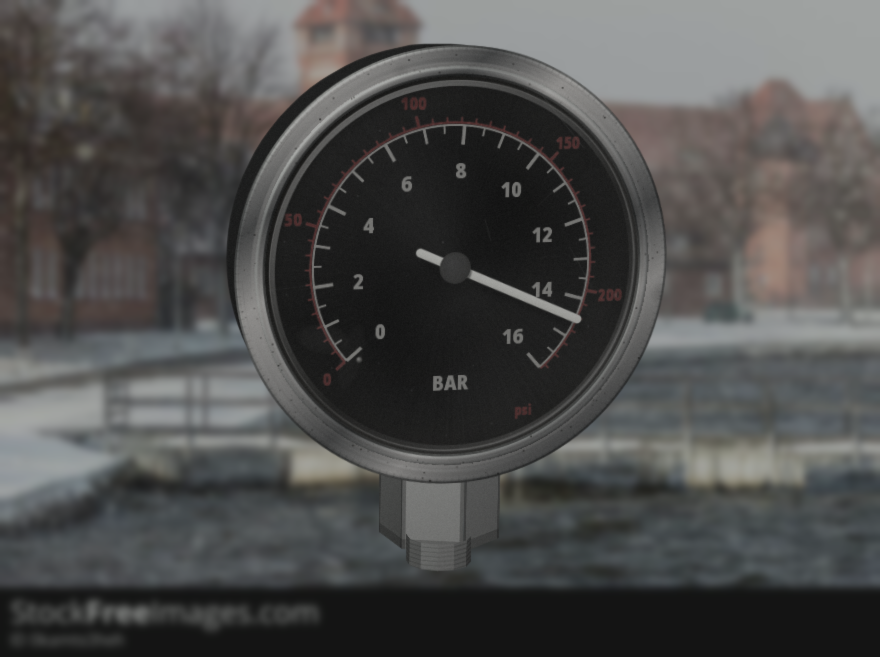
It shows value=14.5 unit=bar
